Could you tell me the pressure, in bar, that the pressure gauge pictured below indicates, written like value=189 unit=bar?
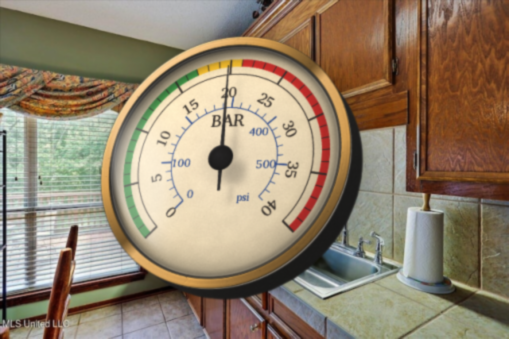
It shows value=20 unit=bar
